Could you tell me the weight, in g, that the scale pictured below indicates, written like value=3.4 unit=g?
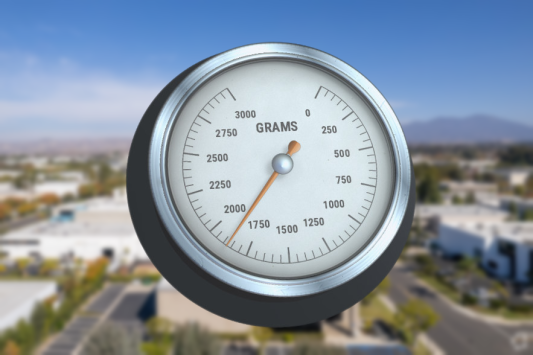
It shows value=1875 unit=g
